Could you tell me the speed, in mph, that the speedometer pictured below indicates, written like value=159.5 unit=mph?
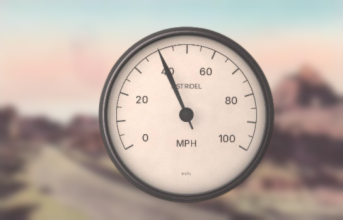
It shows value=40 unit=mph
